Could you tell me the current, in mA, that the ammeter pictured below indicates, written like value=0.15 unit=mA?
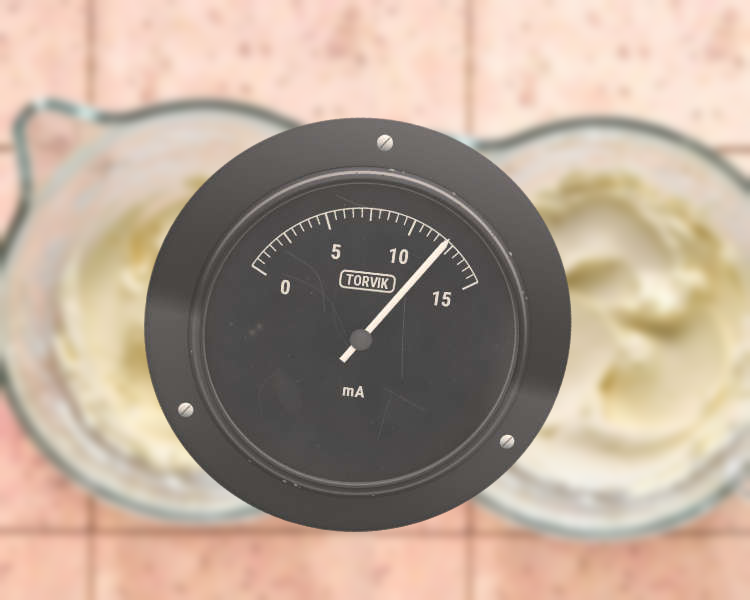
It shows value=12 unit=mA
